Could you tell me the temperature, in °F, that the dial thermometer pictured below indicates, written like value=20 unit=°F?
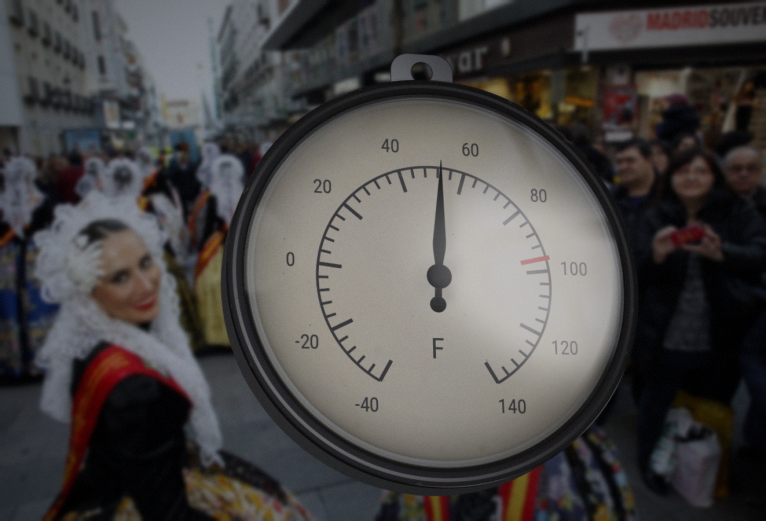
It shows value=52 unit=°F
